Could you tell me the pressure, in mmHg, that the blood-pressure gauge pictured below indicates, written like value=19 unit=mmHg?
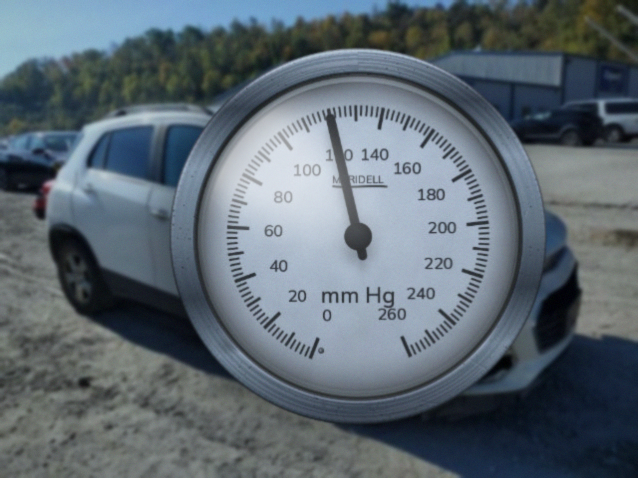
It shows value=120 unit=mmHg
